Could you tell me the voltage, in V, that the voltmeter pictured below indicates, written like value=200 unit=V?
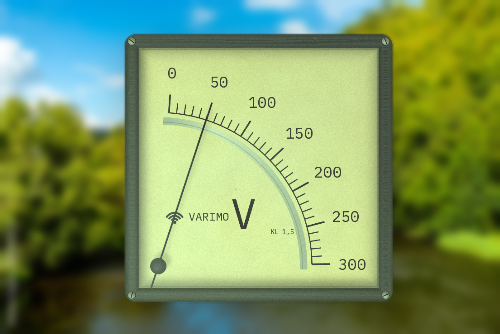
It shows value=50 unit=V
